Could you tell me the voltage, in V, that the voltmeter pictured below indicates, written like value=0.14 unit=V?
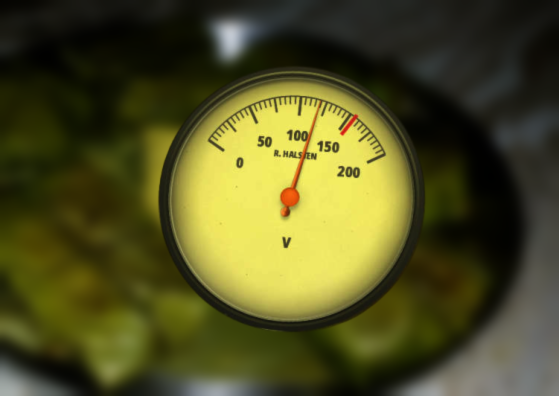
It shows value=120 unit=V
